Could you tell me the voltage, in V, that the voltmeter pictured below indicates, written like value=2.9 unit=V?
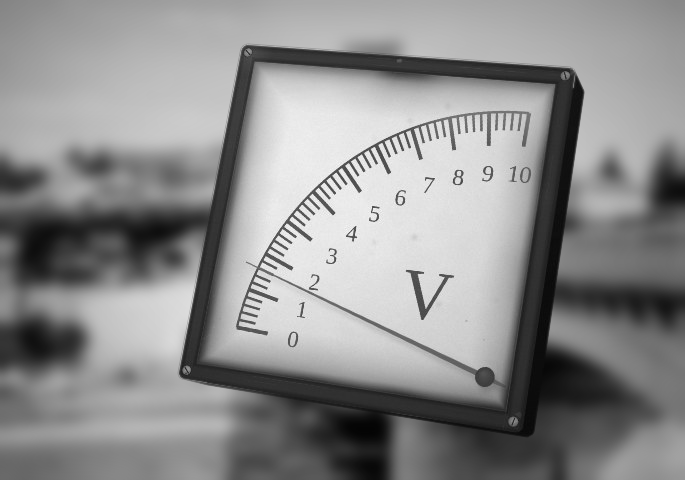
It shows value=1.6 unit=V
